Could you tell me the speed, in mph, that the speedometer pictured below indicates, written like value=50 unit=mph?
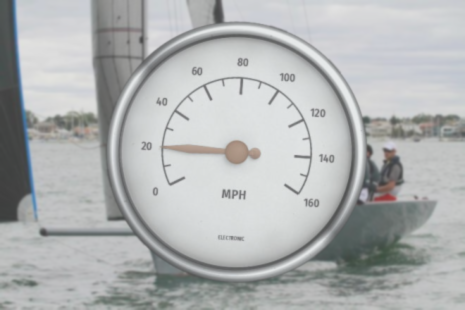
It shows value=20 unit=mph
